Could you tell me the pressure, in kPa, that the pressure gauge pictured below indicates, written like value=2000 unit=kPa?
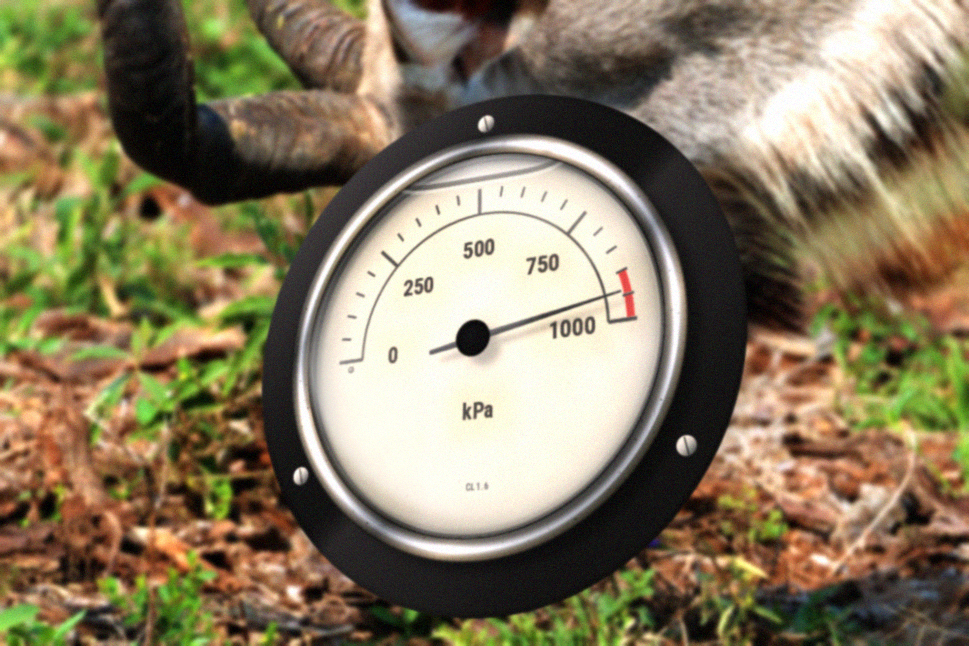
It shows value=950 unit=kPa
